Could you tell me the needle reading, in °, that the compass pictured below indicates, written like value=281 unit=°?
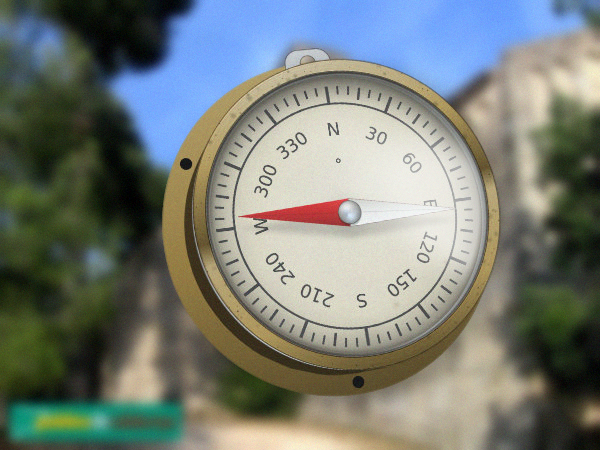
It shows value=275 unit=°
